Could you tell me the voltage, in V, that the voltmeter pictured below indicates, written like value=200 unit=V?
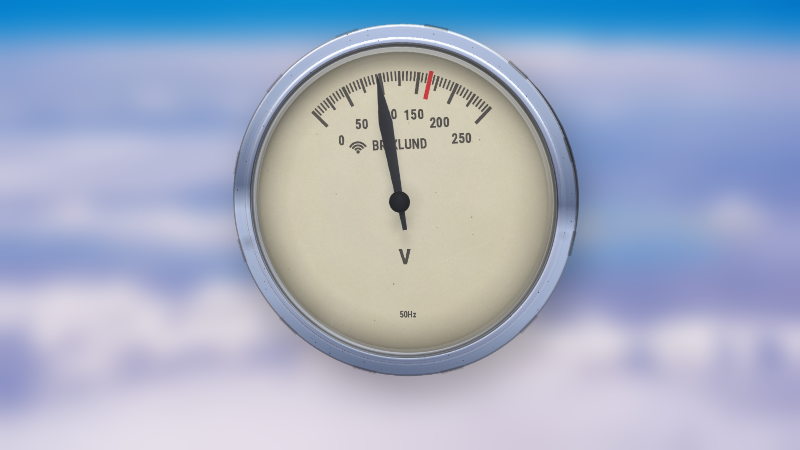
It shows value=100 unit=V
